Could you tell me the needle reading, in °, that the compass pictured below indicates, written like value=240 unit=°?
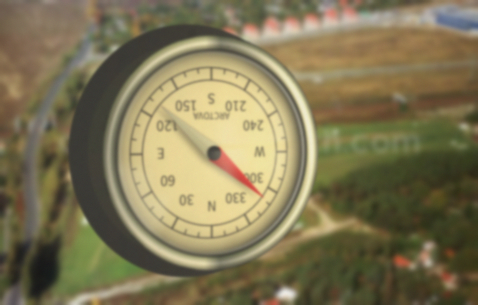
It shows value=310 unit=°
